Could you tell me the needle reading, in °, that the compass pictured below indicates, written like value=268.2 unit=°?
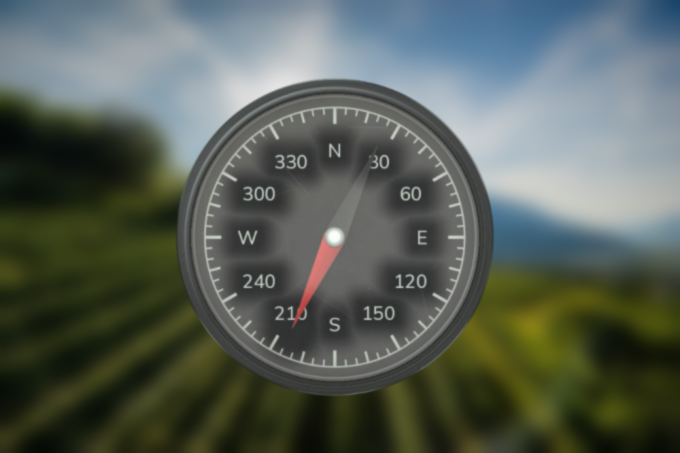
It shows value=205 unit=°
